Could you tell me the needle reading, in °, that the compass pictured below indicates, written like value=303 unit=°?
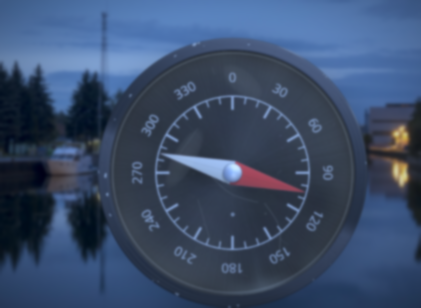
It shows value=105 unit=°
